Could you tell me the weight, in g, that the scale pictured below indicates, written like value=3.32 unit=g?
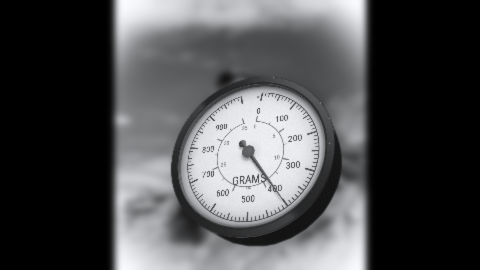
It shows value=400 unit=g
